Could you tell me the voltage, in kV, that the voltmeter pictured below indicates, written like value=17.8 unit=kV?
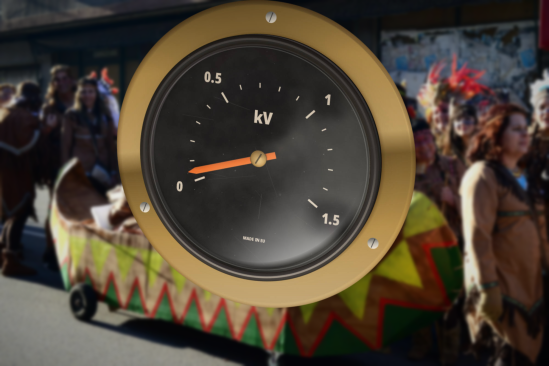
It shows value=0.05 unit=kV
